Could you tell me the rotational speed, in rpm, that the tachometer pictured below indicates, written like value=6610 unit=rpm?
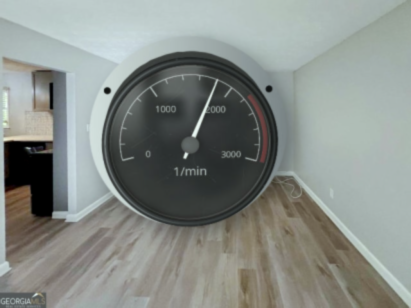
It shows value=1800 unit=rpm
